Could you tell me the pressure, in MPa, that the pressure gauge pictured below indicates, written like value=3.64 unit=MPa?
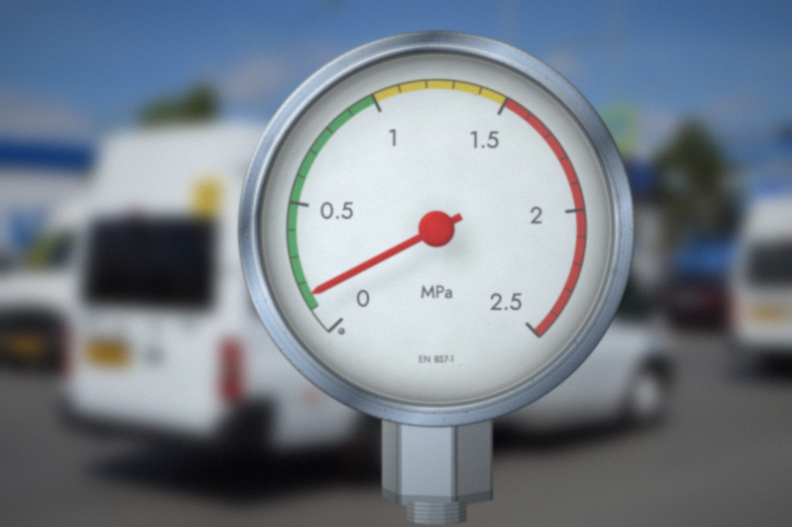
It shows value=0.15 unit=MPa
